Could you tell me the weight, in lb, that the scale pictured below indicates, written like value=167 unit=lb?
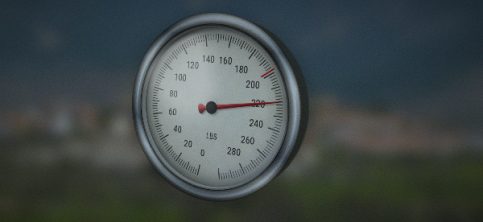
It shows value=220 unit=lb
